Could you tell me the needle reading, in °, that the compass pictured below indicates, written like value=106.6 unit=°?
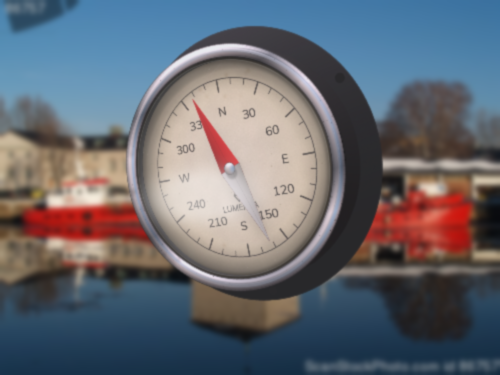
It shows value=340 unit=°
